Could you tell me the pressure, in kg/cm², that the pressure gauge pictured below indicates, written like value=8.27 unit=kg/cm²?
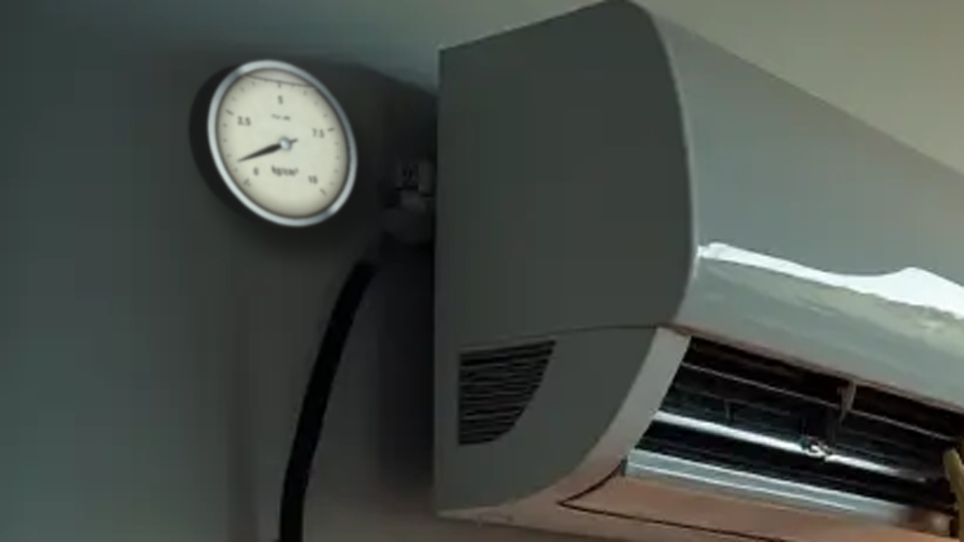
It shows value=0.75 unit=kg/cm²
